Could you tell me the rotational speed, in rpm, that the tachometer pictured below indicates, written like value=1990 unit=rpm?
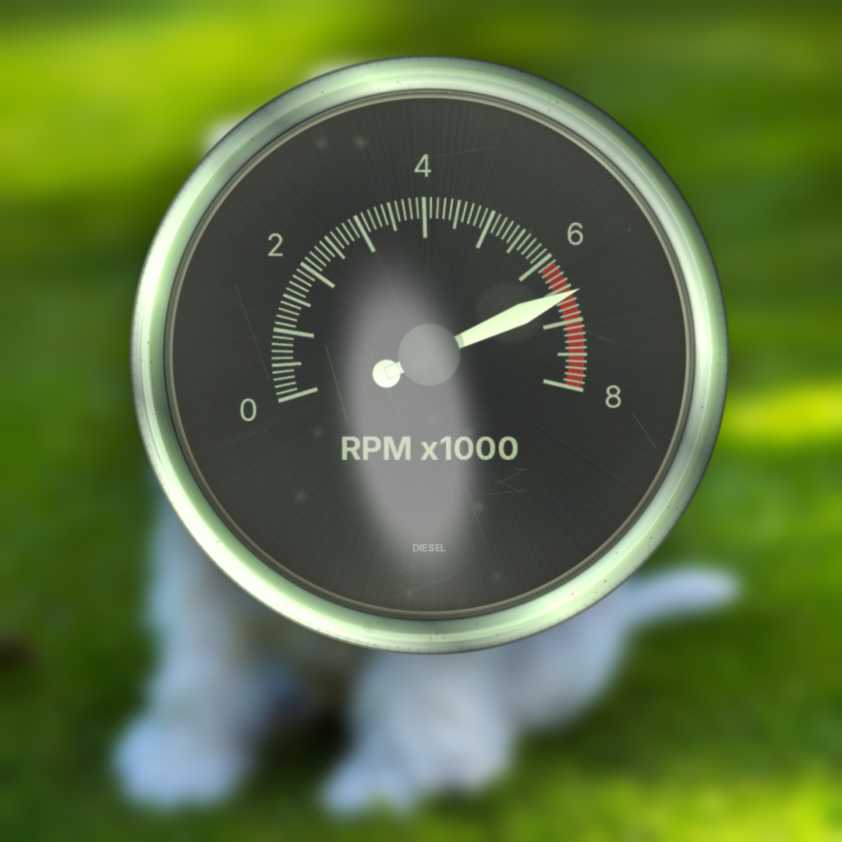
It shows value=6600 unit=rpm
